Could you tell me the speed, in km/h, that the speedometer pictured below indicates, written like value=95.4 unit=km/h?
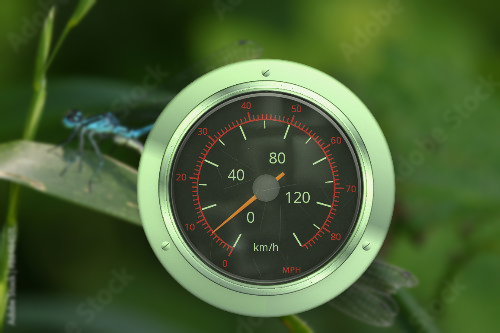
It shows value=10 unit=km/h
